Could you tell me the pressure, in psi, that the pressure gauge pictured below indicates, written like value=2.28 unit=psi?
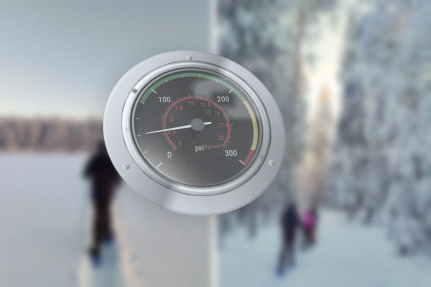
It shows value=40 unit=psi
